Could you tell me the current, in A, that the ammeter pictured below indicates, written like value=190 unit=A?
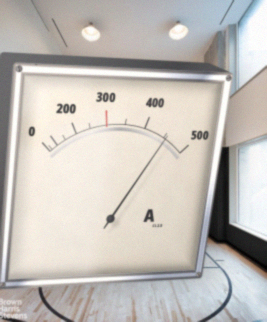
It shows value=450 unit=A
